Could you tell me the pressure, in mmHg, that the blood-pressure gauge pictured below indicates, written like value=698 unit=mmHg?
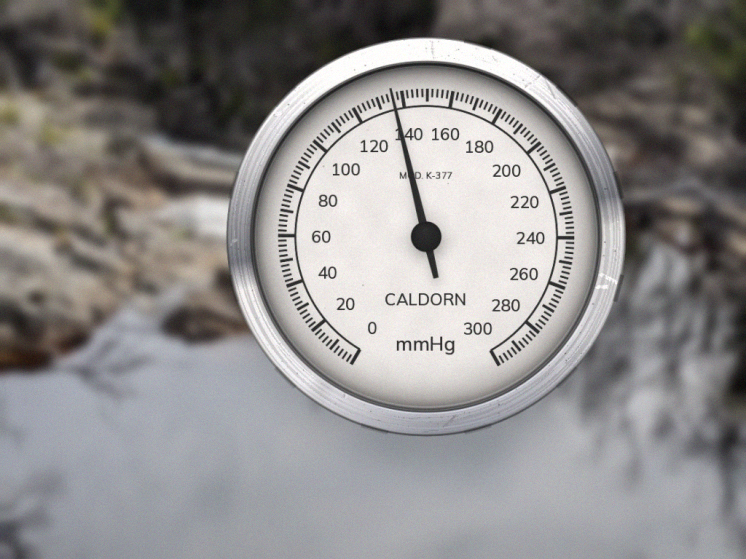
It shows value=136 unit=mmHg
